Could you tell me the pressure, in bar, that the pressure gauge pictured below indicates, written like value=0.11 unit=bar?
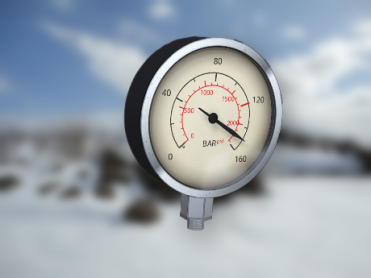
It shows value=150 unit=bar
